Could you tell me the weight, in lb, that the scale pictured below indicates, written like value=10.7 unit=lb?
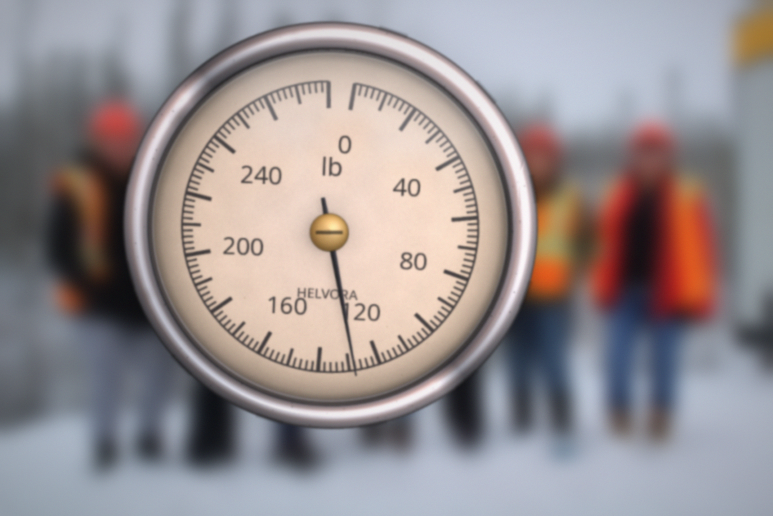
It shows value=128 unit=lb
